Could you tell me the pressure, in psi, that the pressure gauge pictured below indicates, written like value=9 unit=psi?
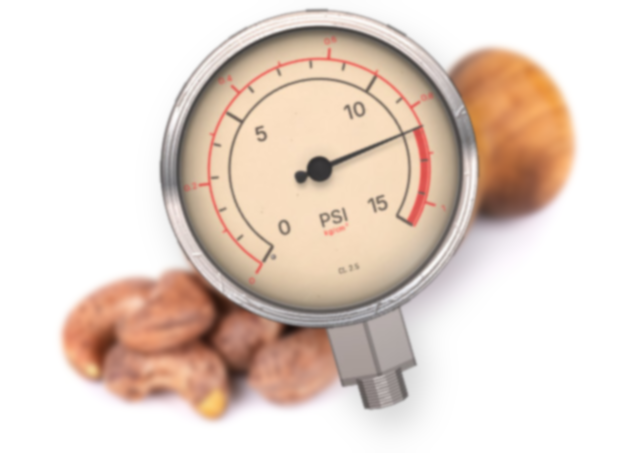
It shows value=12 unit=psi
